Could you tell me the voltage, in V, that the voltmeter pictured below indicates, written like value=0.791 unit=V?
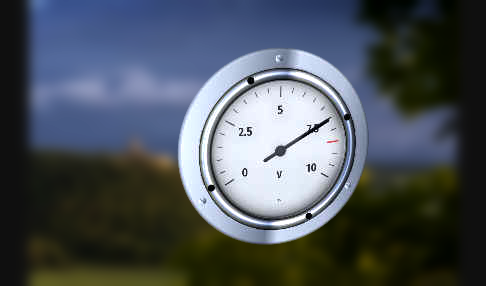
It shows value=7.5 unit=V
